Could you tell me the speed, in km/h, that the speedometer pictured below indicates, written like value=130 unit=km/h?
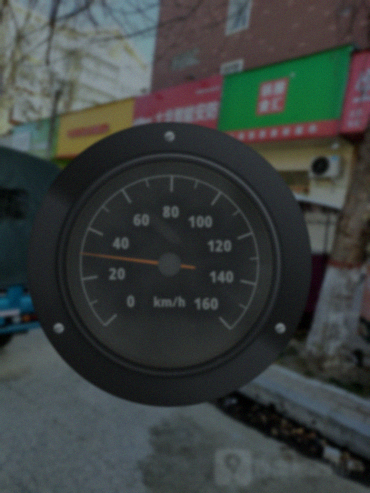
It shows value=30 unit=km/h
